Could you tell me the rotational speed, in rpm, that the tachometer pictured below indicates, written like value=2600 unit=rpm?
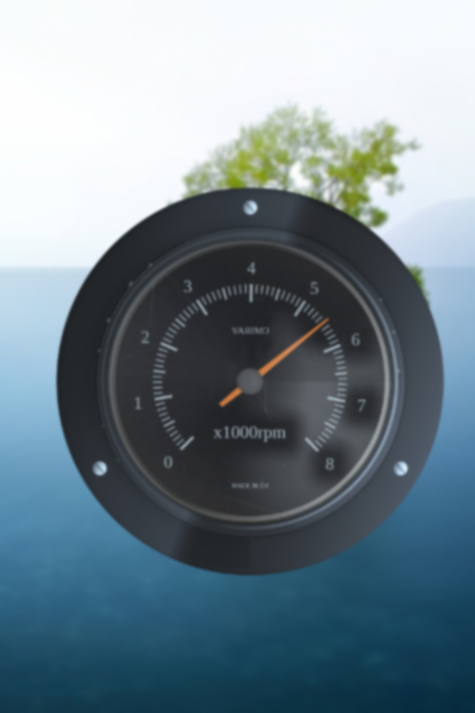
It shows value=5500 unit=rpm
